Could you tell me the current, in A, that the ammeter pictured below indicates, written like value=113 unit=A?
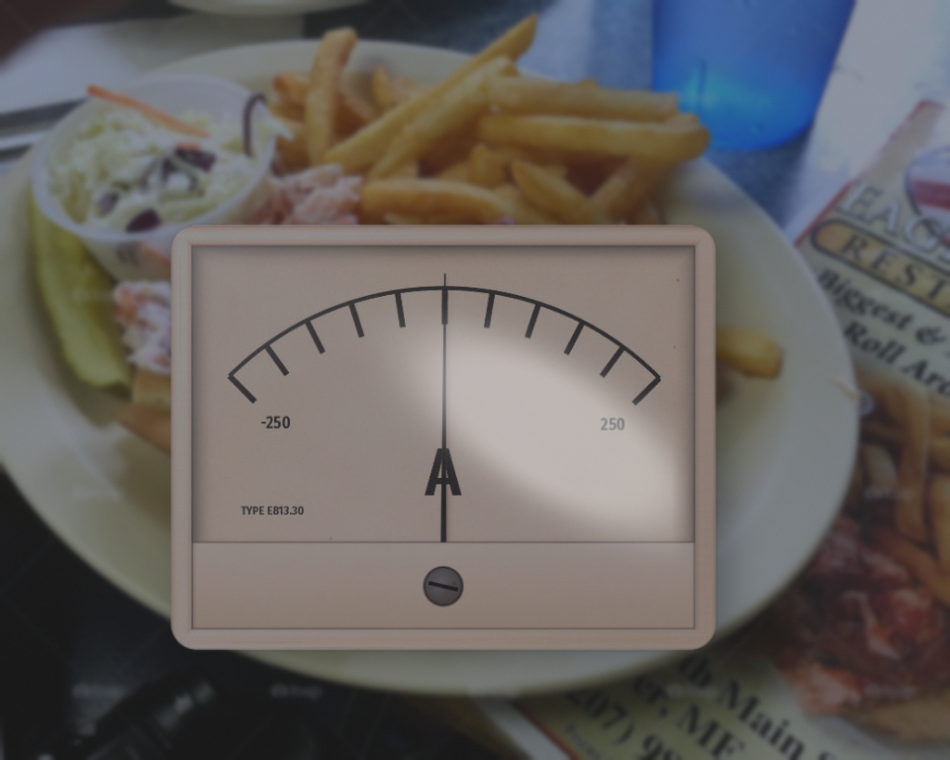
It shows value=0 unit=A
